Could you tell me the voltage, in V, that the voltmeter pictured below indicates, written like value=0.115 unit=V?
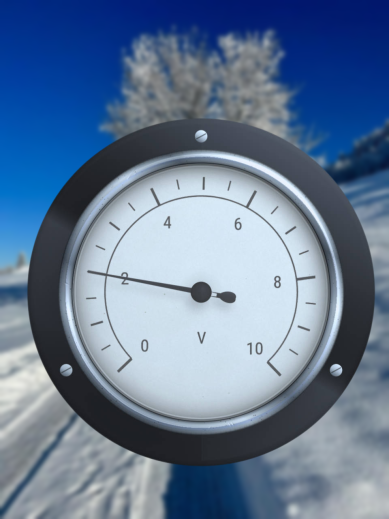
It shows value=2 unit=V
